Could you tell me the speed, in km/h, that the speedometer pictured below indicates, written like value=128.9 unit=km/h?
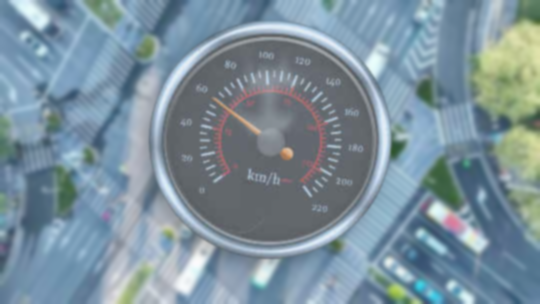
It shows value=60 unit=km/h
